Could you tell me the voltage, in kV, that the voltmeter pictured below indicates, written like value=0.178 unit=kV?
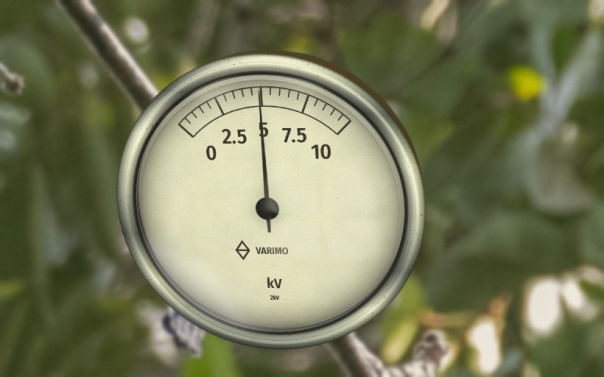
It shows value=5 unit=kV
